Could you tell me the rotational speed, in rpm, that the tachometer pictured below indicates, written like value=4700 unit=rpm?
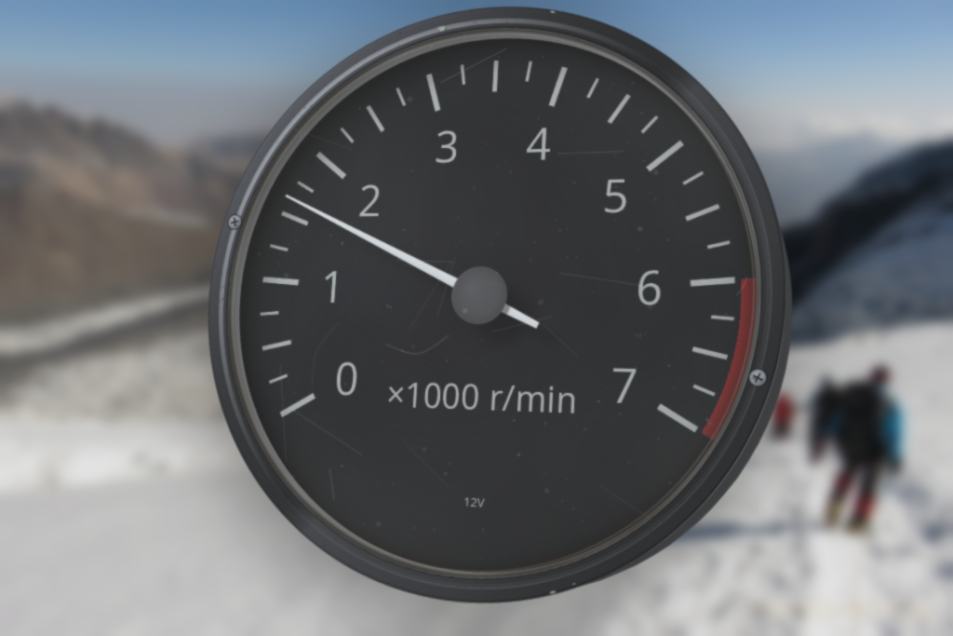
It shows value=1625 unit=rpm
